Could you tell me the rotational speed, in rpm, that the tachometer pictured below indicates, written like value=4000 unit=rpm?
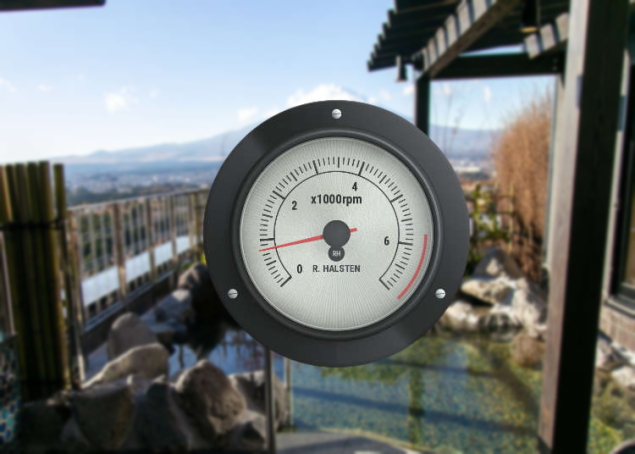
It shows value=800 unit=rpm
